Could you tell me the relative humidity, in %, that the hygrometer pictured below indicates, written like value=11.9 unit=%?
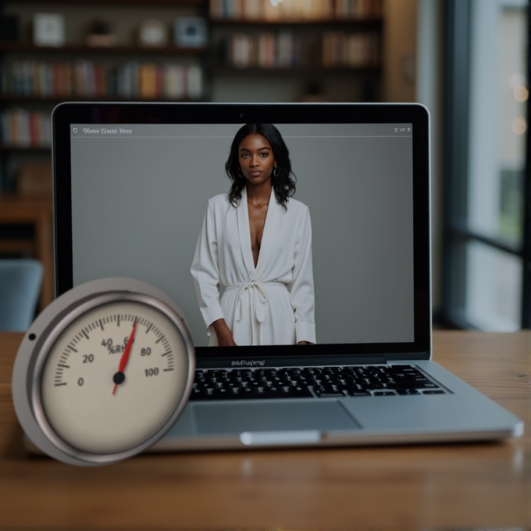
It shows value=60 unit=%
